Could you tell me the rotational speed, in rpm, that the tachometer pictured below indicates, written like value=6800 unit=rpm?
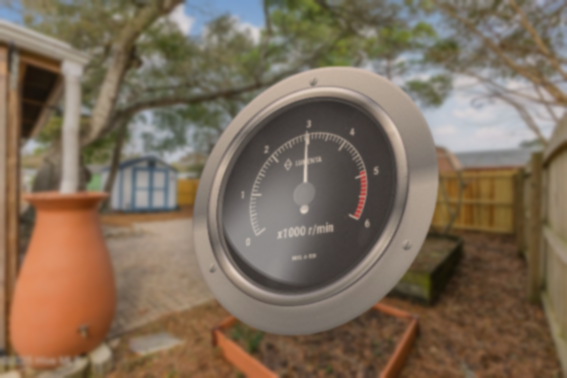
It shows value=3000 unit=rpm
